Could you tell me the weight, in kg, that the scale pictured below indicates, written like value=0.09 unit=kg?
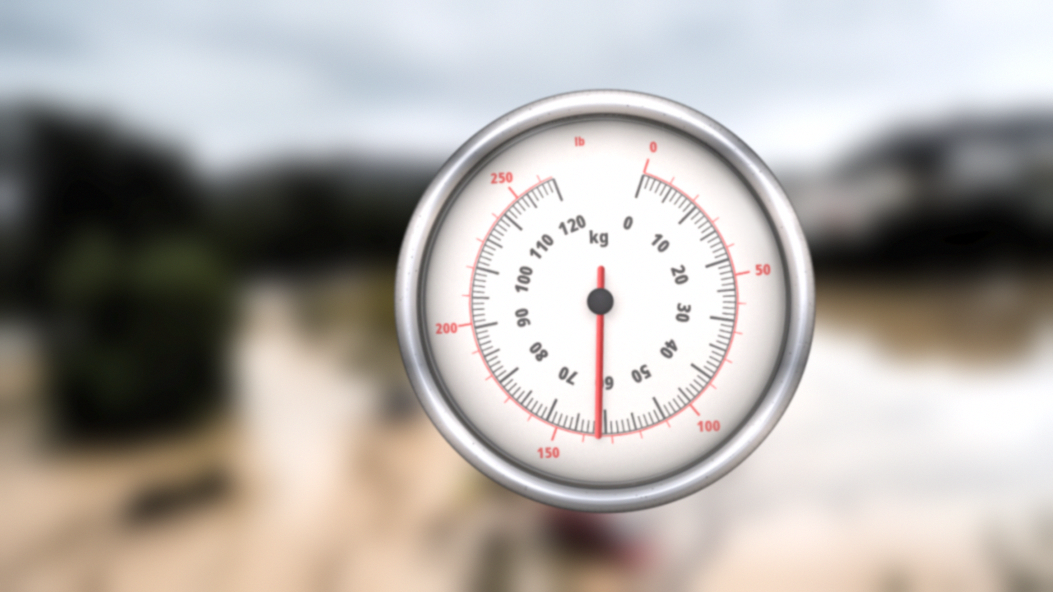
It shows value=61 unit=kg
